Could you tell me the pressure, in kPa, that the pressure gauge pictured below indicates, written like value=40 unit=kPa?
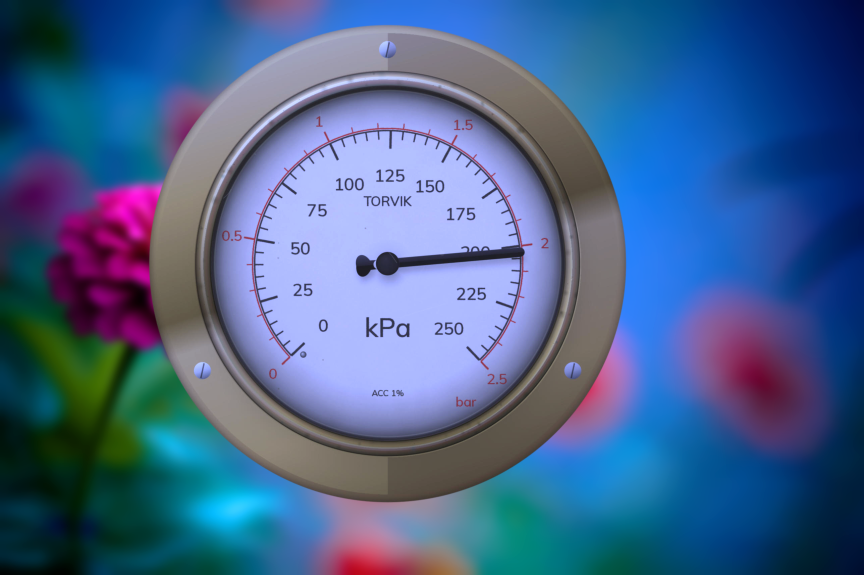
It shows value=202.5 unit=kPa
